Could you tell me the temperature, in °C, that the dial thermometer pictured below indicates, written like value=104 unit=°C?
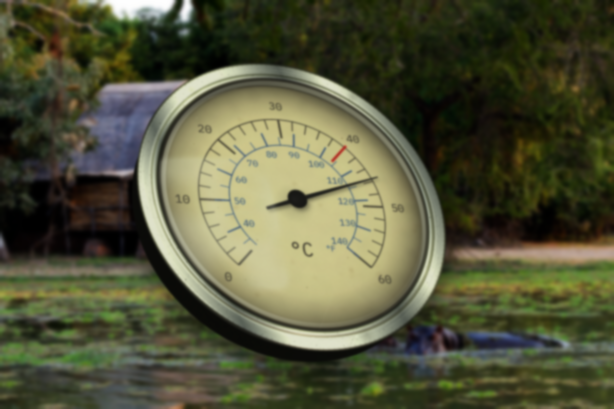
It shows value=46 unit=°C
